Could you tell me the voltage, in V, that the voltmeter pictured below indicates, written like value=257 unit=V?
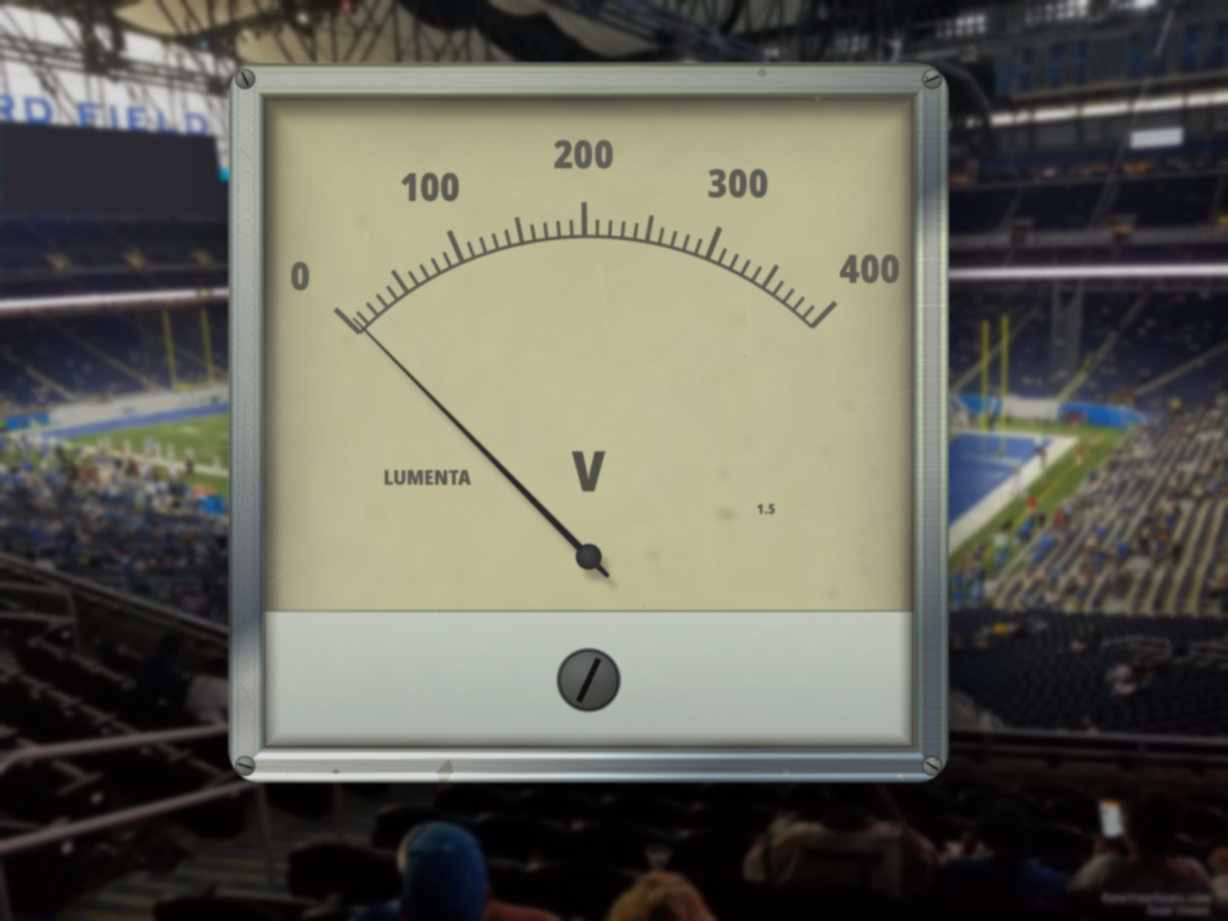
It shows value=5 unit=V
